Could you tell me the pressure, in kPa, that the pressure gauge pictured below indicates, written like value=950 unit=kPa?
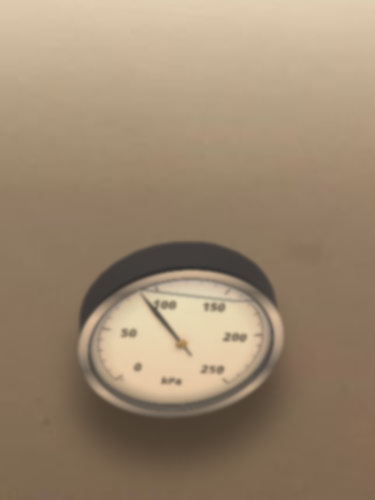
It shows value=90 unit=kPa
